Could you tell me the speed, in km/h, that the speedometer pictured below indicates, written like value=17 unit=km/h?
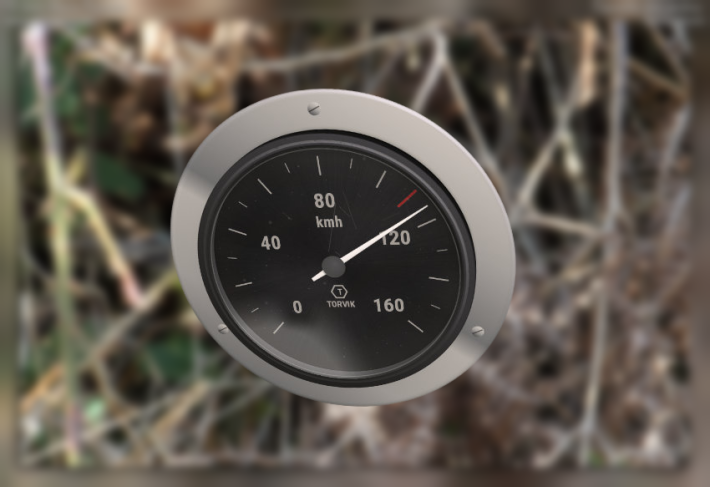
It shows value=115 unit=km/h
